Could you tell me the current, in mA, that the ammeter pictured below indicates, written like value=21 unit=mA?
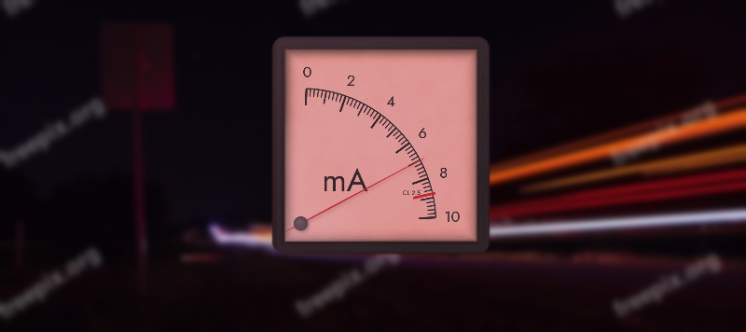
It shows value=7 unit=mA
